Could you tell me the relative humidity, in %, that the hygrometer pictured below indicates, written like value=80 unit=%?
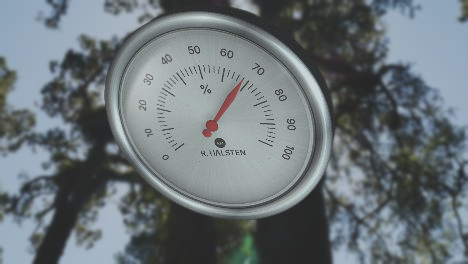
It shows value=68 unit=%
